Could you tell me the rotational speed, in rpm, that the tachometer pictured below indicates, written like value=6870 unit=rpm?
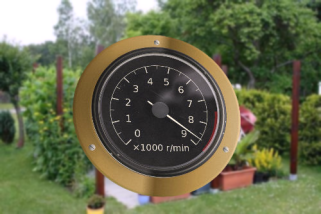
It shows value=8750 unit=rpm
